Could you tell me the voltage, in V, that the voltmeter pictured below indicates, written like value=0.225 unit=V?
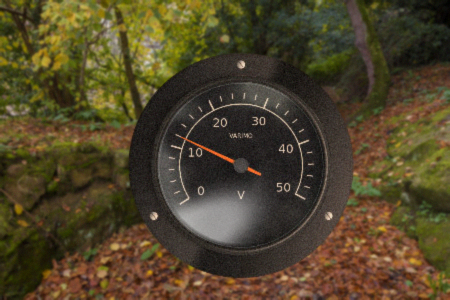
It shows value=12 unit=V
